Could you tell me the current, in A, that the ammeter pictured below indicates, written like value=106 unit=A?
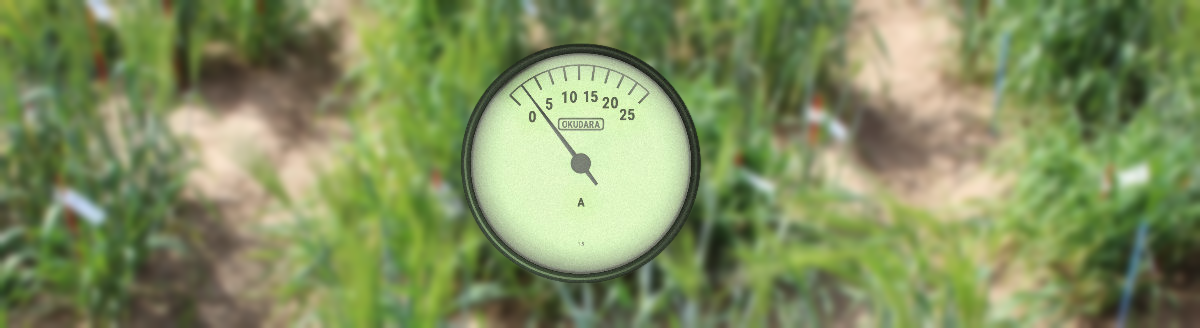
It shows value=2.5 unit=A
